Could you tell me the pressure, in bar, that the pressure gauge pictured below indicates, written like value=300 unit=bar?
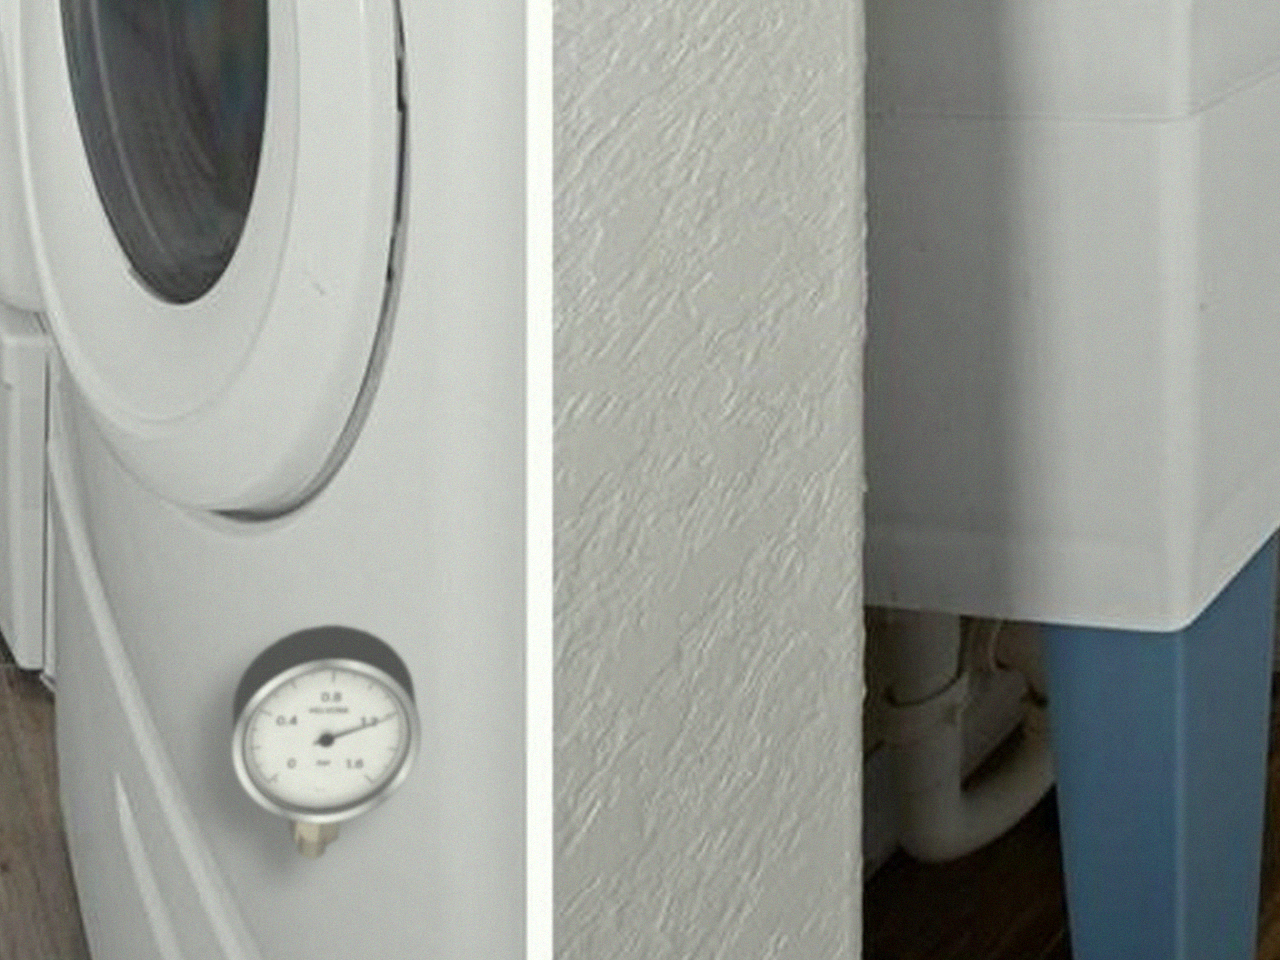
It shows value=1.2 unit=bar
